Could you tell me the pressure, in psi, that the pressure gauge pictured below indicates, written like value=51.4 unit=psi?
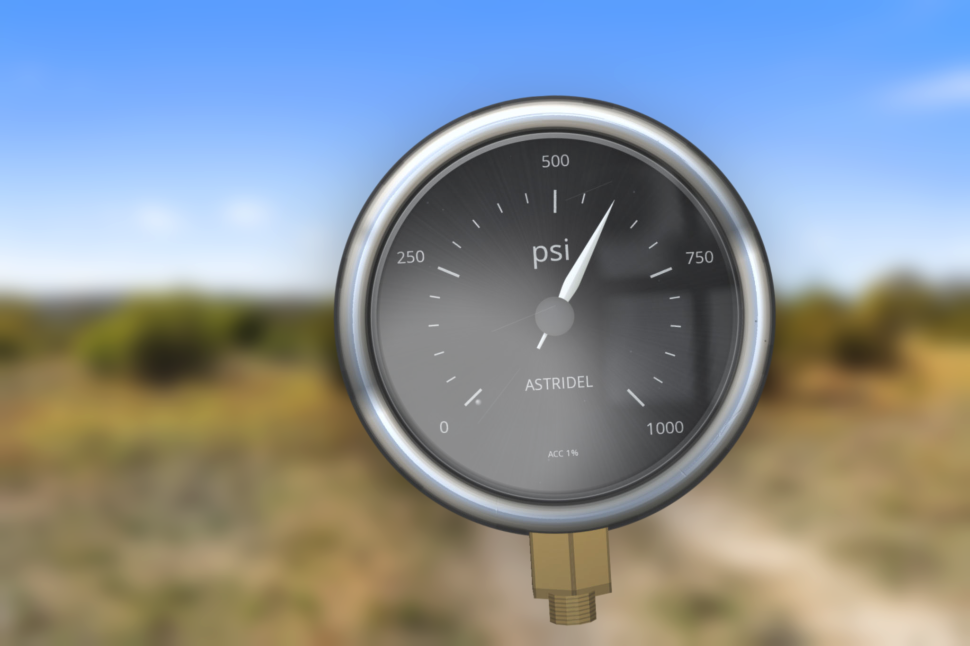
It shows value=600 unit=psi
